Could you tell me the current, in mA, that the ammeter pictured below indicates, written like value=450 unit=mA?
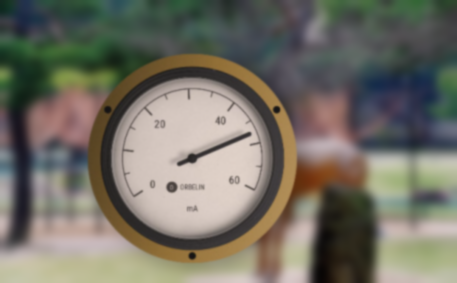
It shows value=47.5 unit=mA
